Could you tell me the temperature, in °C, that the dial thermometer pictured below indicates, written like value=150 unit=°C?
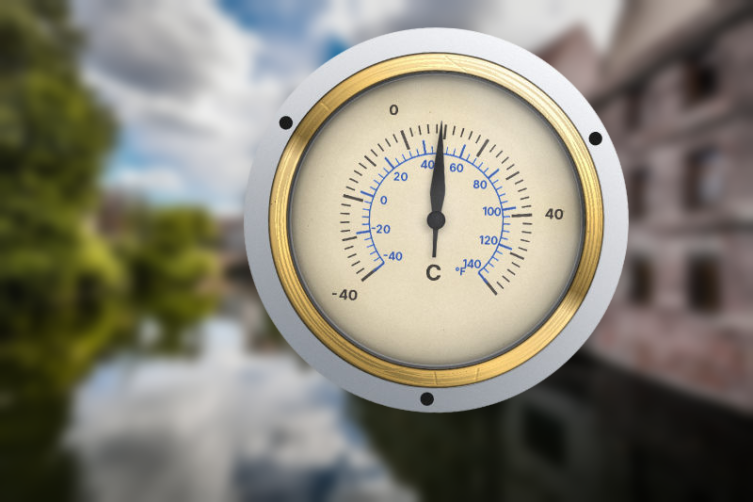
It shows value=9 unit=°C
